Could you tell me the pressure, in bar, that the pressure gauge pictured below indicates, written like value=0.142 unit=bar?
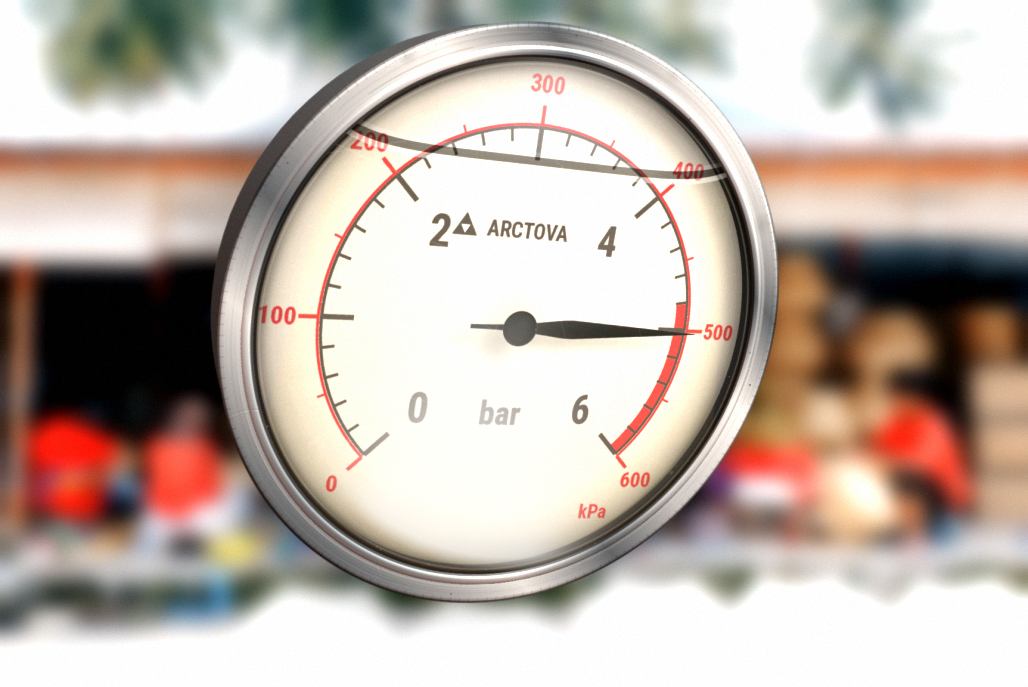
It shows value=5 unit=bar
